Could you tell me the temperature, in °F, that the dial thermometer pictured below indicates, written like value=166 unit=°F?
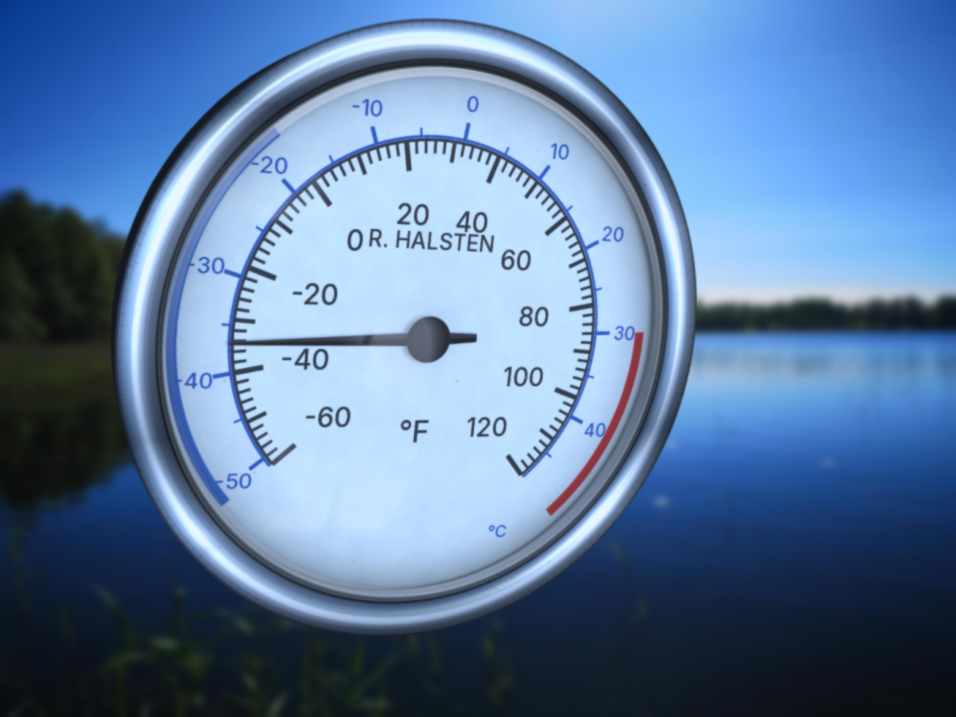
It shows value=-34 unit=°F
